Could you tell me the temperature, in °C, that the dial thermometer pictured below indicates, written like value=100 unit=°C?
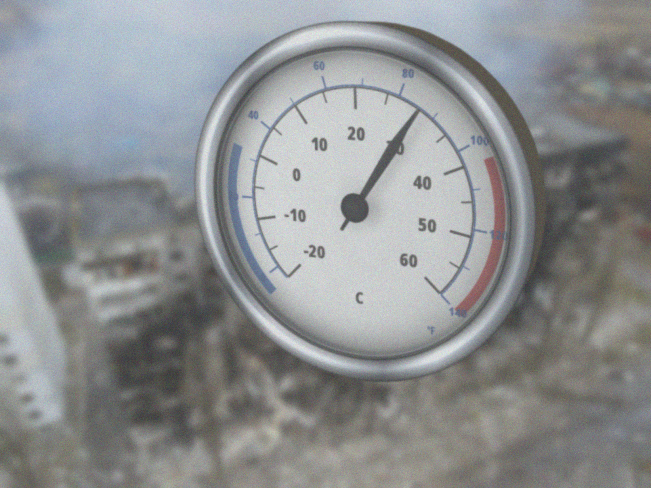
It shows value=30 unit=°C
